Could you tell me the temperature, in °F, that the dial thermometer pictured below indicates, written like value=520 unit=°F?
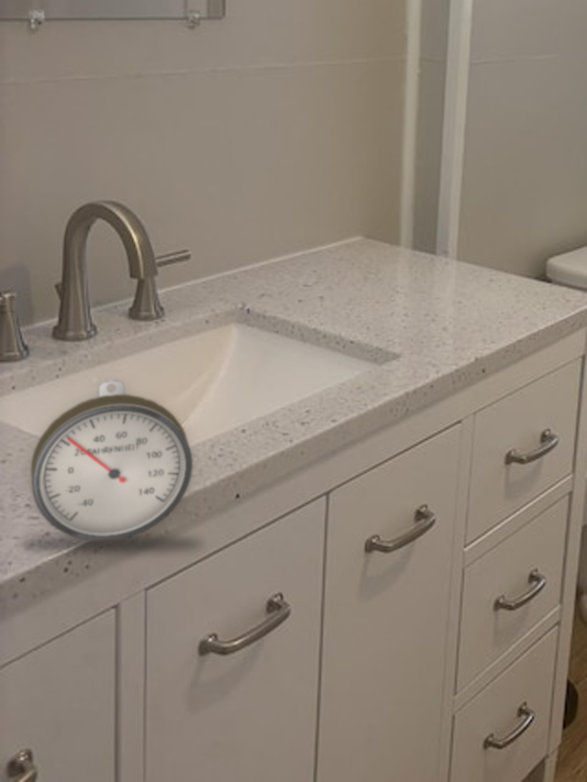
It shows value=24 unit=°F
